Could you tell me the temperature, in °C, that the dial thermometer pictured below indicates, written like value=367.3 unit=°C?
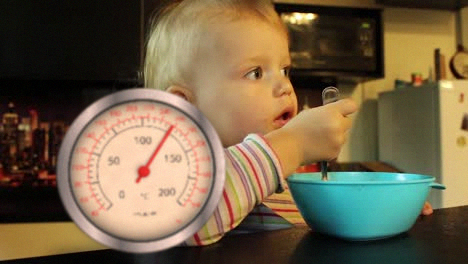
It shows value=125 unit=°C
